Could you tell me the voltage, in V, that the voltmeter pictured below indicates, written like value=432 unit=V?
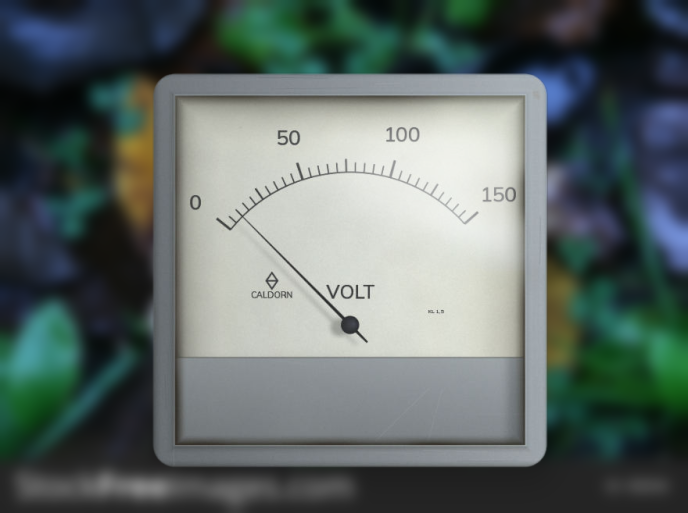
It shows value=10 unit=V
